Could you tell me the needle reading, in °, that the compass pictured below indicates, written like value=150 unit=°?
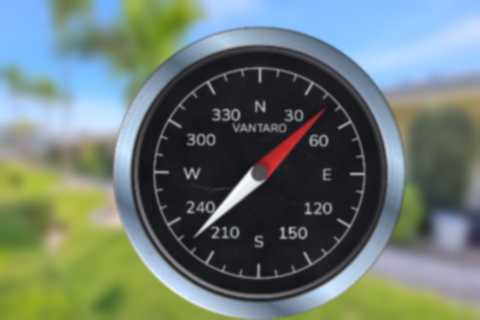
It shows value=45 unit=°
